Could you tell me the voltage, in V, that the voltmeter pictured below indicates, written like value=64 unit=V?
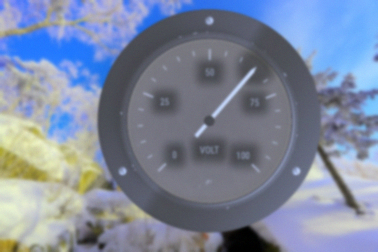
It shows value=65 unit=V
